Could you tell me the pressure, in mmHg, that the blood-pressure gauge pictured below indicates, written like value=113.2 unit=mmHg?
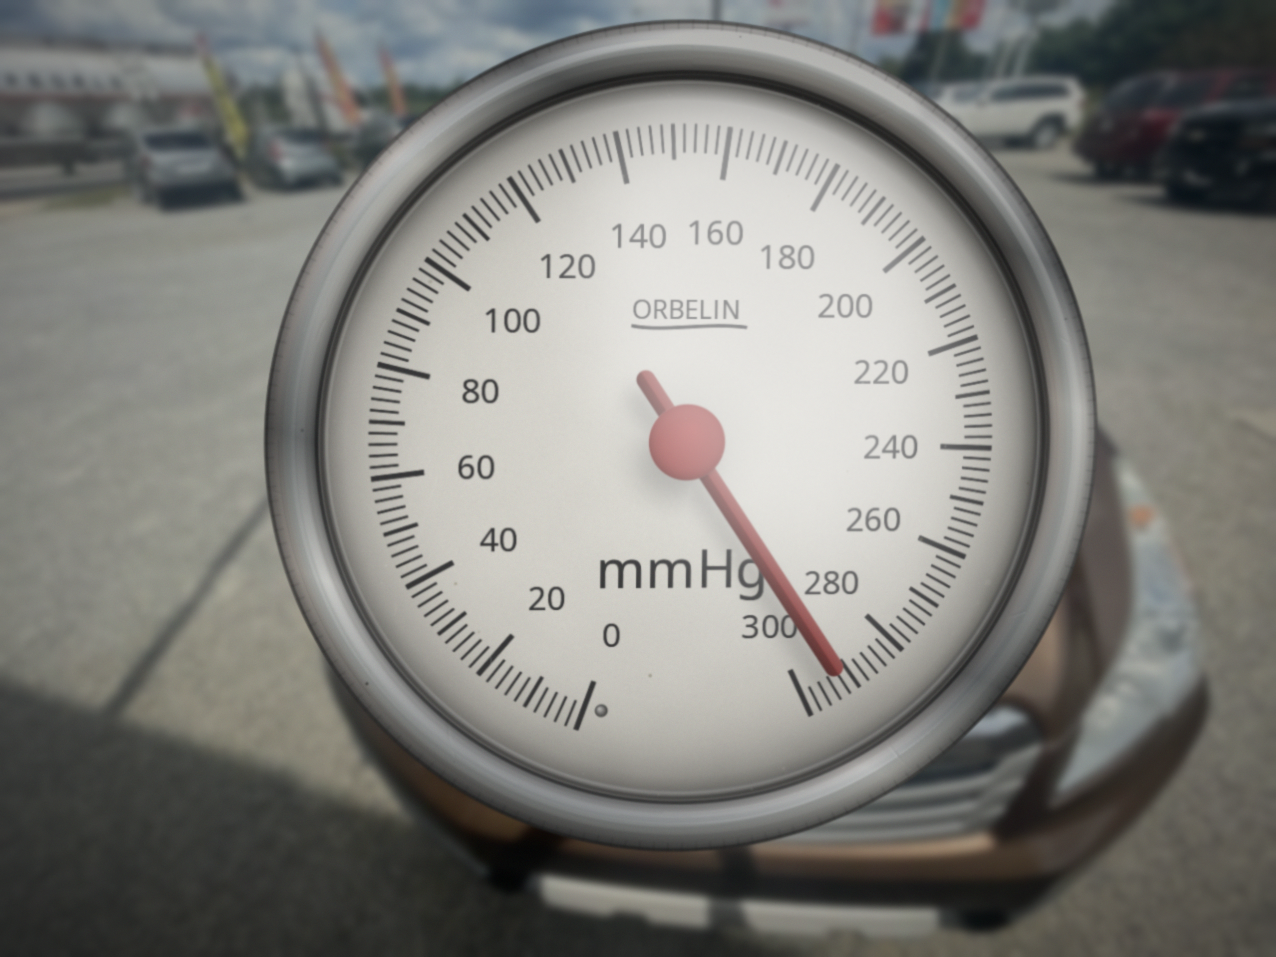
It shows value=292 unit=mmHg
